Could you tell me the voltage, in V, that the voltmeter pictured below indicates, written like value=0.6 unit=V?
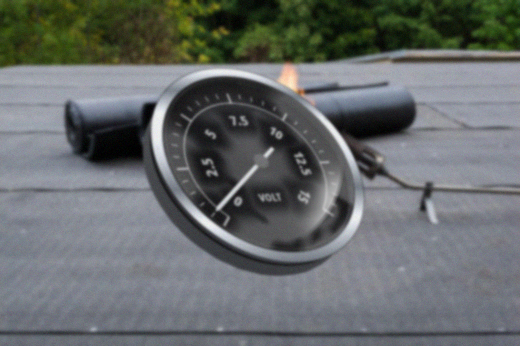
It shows value=0.5 unit=V
